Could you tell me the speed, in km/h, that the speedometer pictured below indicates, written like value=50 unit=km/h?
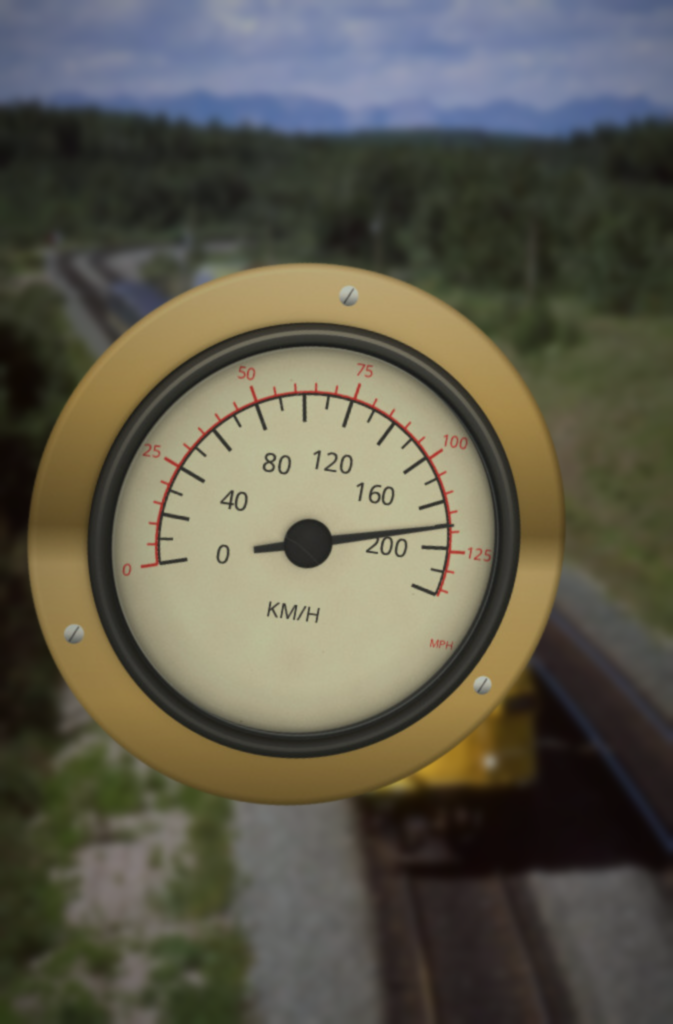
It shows value=190 unit=km/h
